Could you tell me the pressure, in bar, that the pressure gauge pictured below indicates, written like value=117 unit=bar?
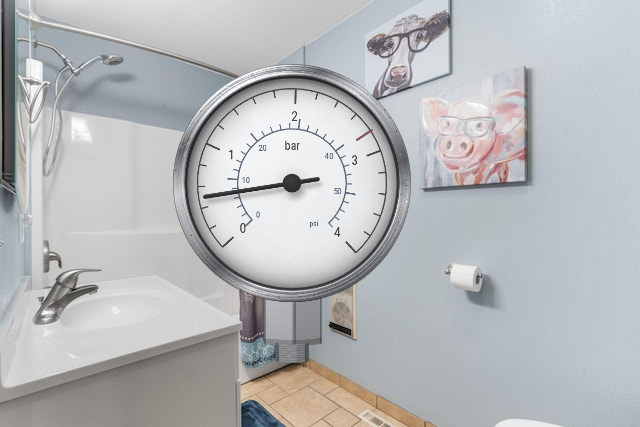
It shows value=0.5 unit=bar
